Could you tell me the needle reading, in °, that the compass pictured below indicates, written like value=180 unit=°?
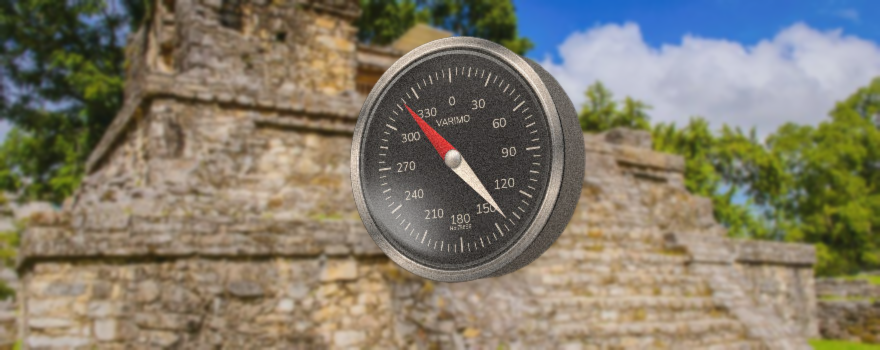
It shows value=320 unit=°
